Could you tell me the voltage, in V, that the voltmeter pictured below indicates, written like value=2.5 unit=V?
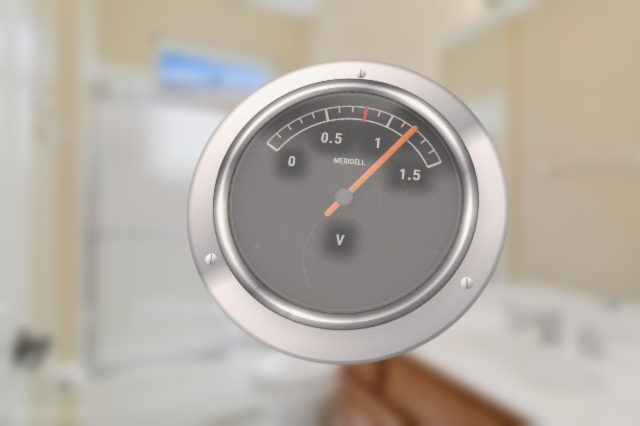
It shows value=1.2 unit=V
